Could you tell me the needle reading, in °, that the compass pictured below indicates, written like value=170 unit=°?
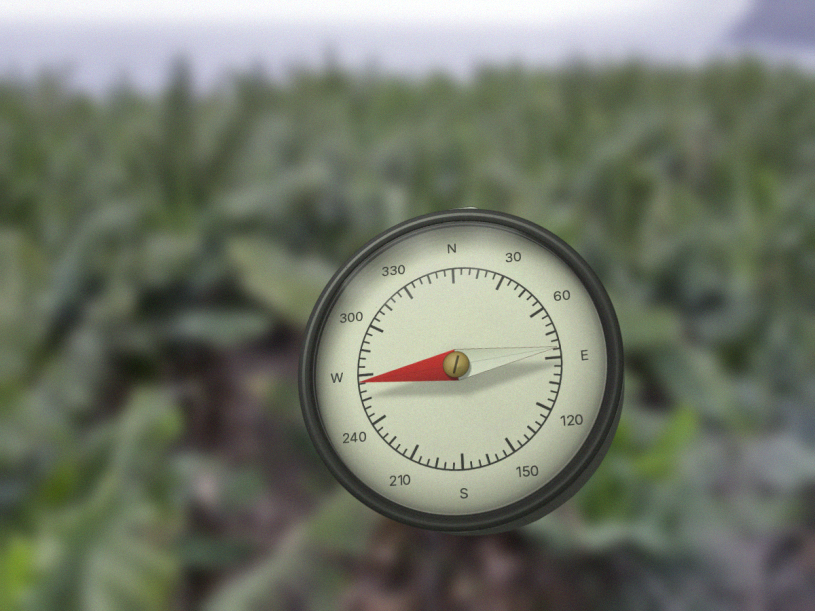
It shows value=265 unit=°
